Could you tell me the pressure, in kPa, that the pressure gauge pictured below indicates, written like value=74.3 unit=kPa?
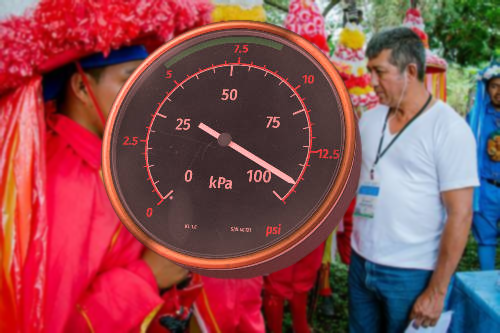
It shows value=95 unit=kPa
